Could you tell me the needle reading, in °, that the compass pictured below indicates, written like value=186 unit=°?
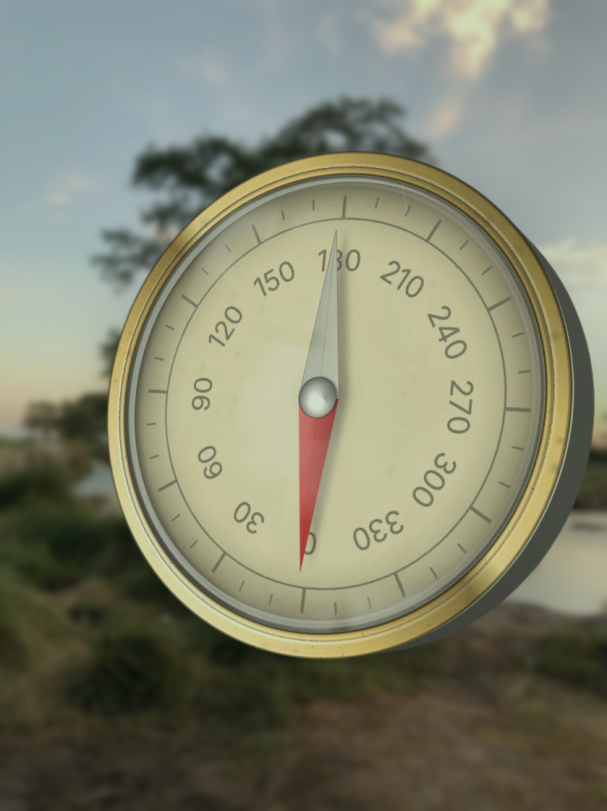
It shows value=0 unit=°
